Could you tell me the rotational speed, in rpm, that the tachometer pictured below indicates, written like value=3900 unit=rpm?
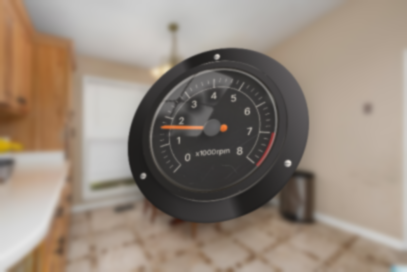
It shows value=1600 unit=rpm
